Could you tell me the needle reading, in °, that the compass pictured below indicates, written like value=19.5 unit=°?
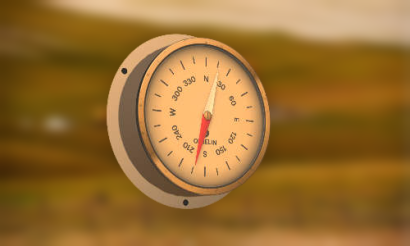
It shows value=195 unit=°
